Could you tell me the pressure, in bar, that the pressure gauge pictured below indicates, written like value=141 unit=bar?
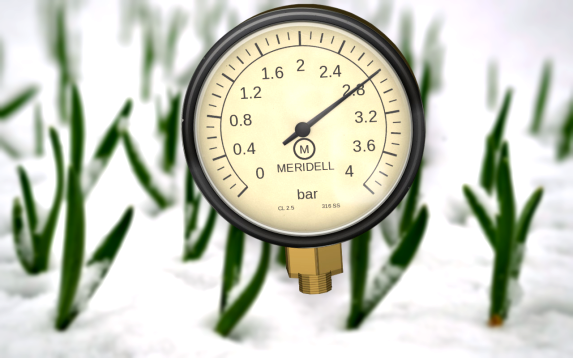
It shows value=2.8 unit=bar
